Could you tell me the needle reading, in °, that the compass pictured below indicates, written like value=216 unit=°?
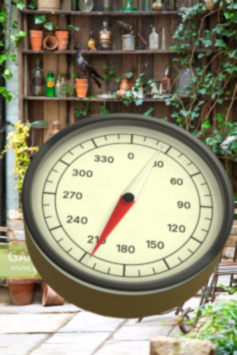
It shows value=205 unit=°
